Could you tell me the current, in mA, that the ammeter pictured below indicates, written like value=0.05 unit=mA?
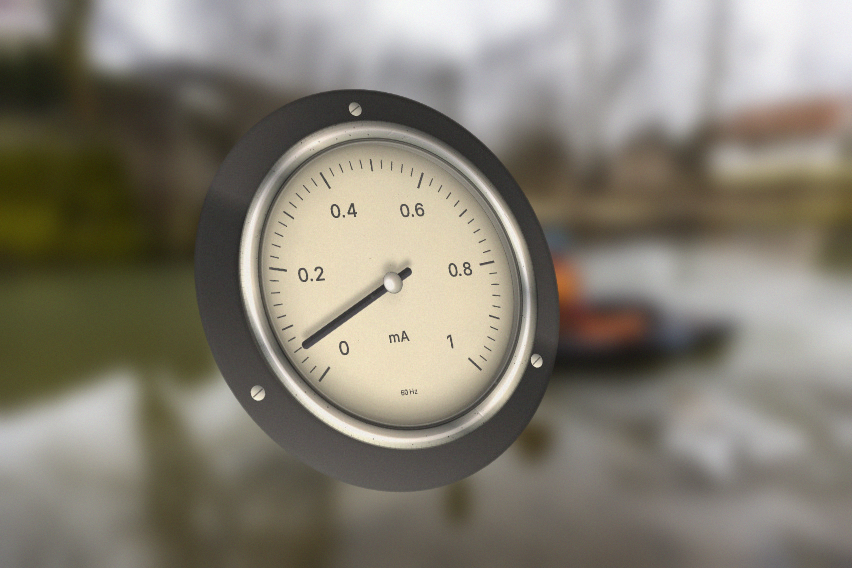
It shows value=0.06 unit=mA
